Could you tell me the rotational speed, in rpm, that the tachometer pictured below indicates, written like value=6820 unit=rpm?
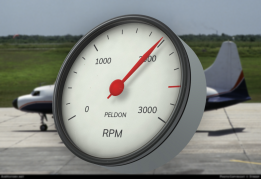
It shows value=2000 unit=rpm
